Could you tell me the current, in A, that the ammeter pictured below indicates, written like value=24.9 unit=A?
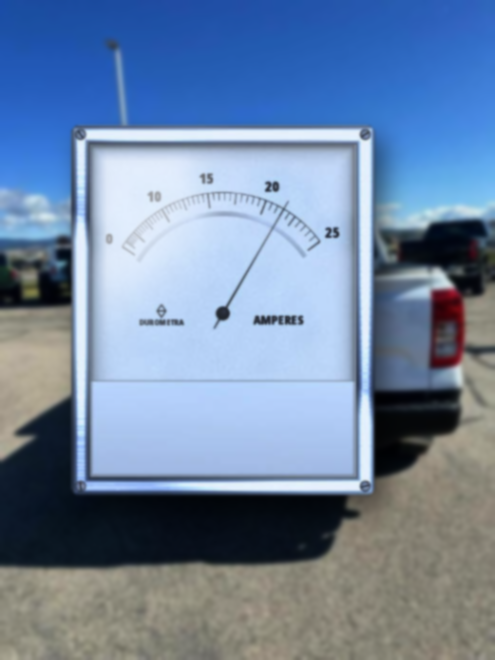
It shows value=21.5 unit=A
